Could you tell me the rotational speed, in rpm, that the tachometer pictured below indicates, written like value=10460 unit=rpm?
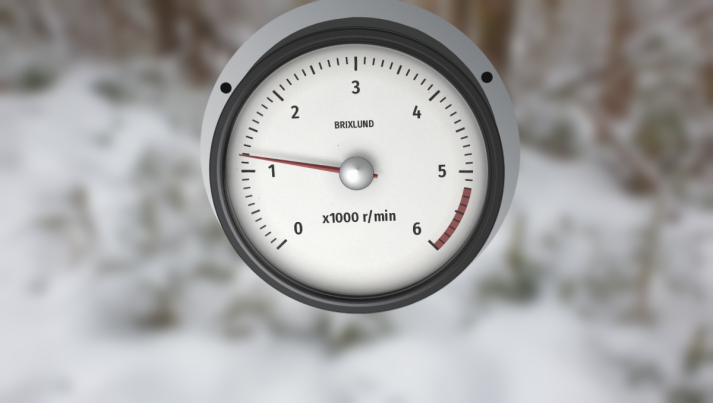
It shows value=1200 unit=rpm
